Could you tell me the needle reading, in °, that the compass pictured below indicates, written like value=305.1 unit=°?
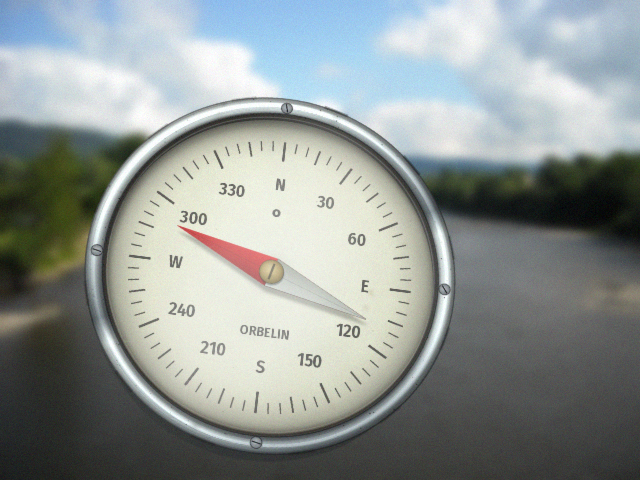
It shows value=290 unit=°
